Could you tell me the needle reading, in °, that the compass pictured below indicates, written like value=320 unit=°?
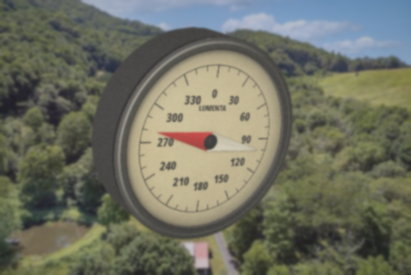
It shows value=280 unit=°
